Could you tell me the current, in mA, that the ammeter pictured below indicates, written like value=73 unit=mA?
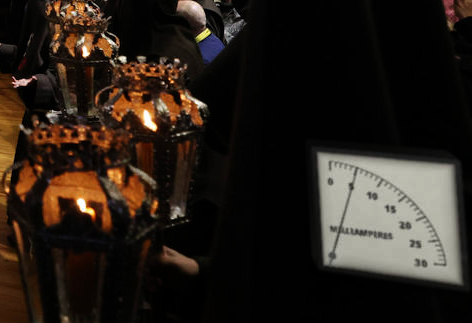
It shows value=5 unit=mA
